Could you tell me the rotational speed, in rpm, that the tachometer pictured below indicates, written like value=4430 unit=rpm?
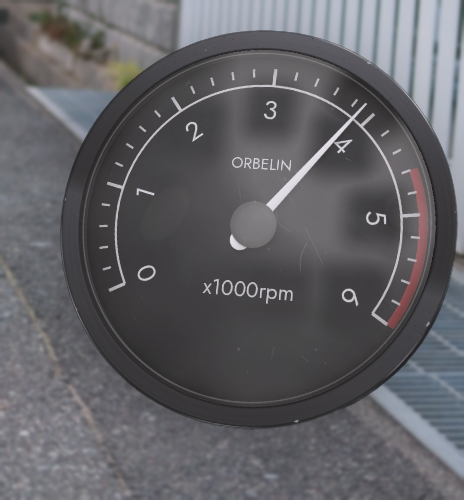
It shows value=3900 unit=rpm
